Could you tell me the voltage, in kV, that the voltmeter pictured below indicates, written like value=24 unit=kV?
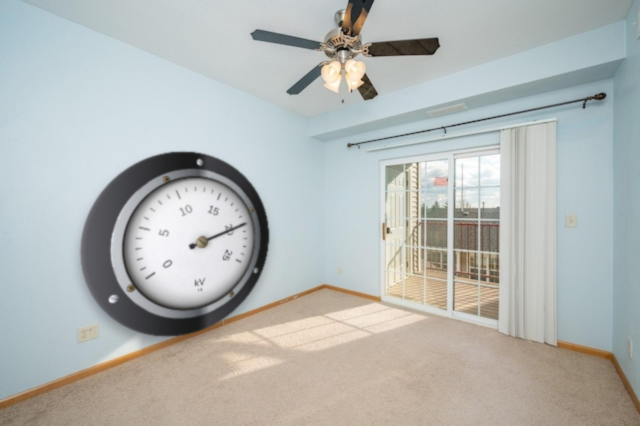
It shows value=20 unit=kV
